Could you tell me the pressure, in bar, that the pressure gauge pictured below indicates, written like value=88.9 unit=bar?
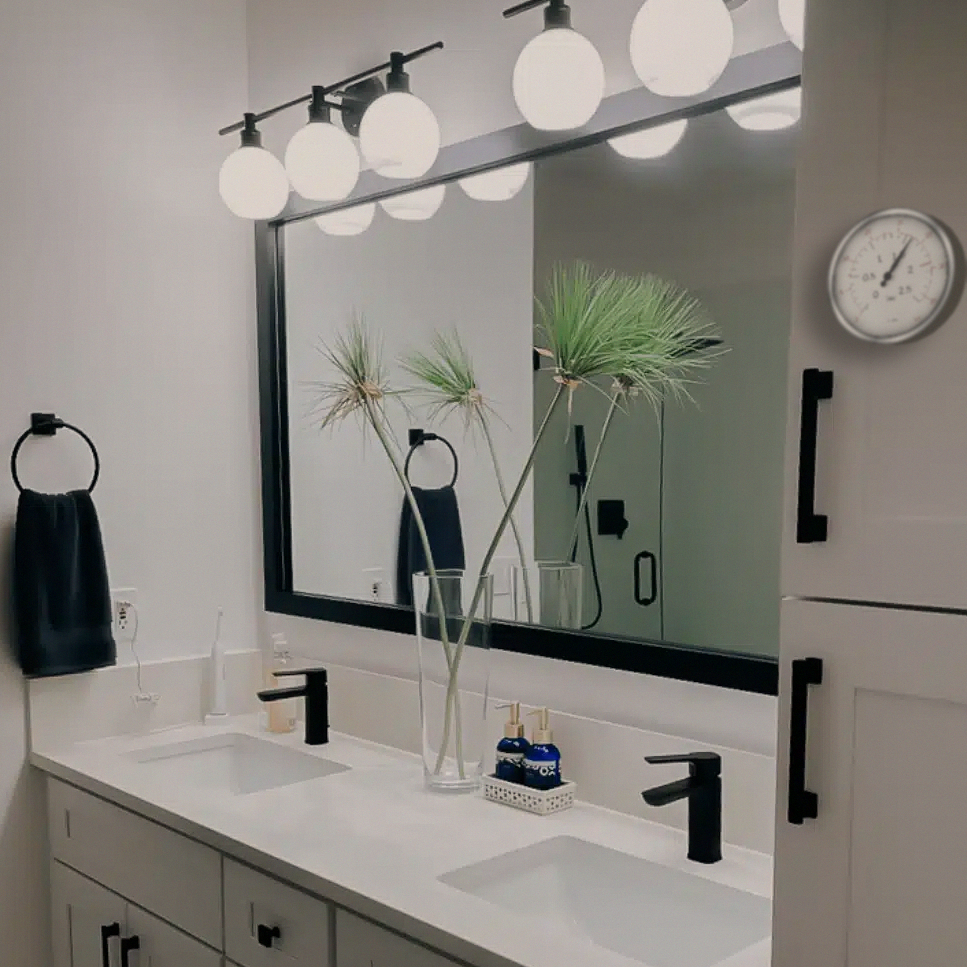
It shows value=1.6 unit=bar
